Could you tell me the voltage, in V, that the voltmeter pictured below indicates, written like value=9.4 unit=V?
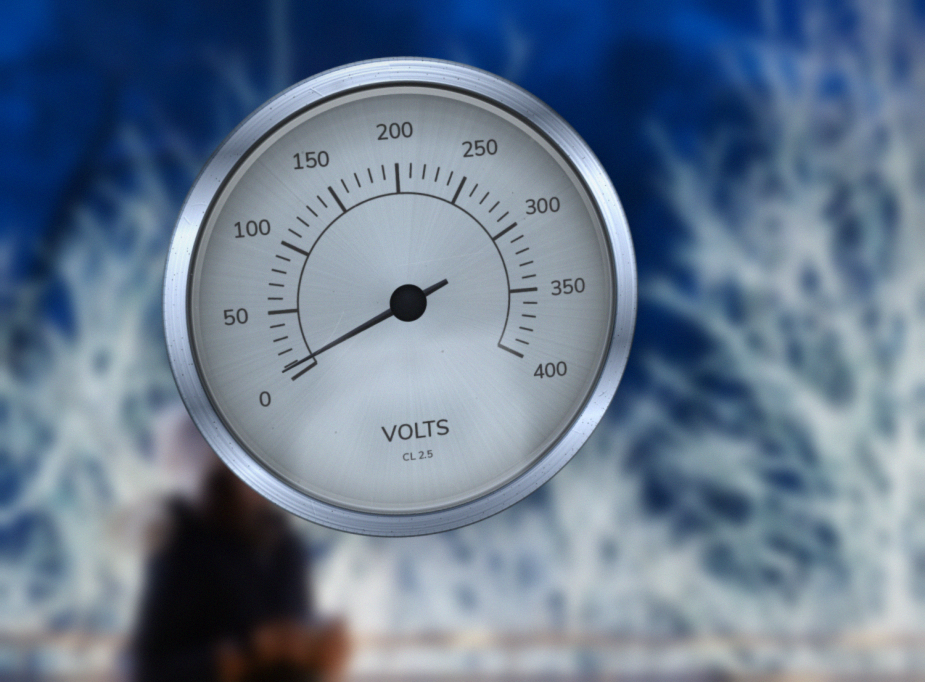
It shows value=10 unit=V
